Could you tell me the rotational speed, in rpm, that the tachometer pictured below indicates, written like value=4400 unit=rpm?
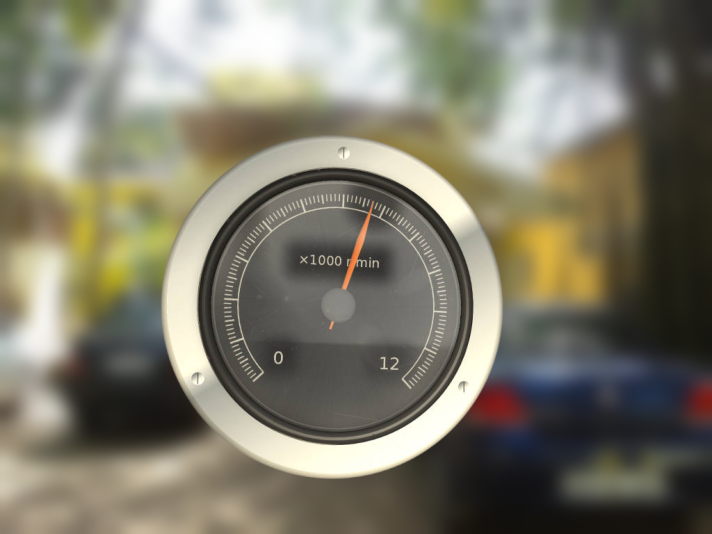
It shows value=6700 unit=rpm
